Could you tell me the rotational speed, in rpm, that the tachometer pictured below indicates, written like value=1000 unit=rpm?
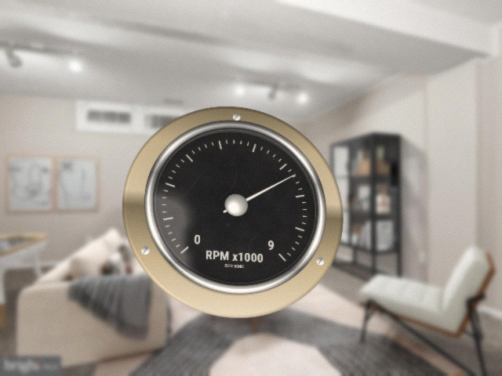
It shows value=6400 unit=rpm
